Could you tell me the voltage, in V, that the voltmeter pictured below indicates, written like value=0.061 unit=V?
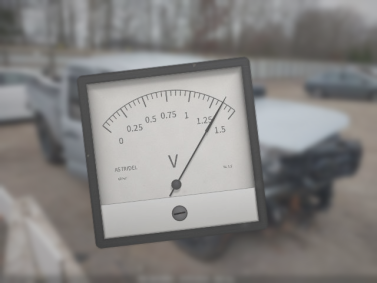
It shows value=1.35 unit=V
